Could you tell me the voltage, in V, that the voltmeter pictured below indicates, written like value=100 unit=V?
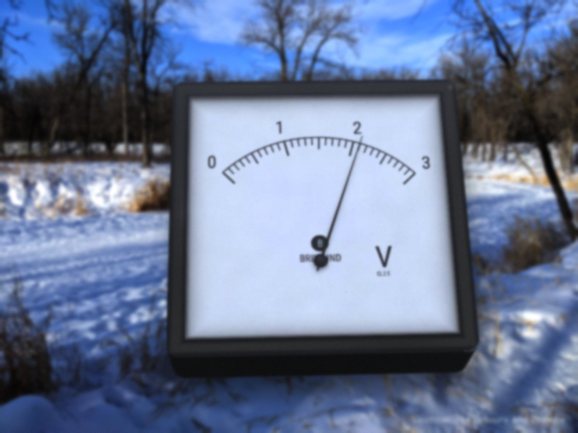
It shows value=2.1 unit=V
